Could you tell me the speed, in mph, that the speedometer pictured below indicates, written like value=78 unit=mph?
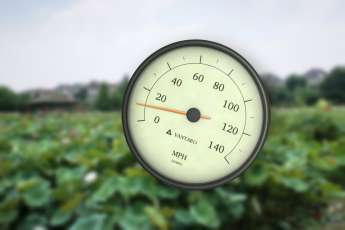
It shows value=10 unit=mph
